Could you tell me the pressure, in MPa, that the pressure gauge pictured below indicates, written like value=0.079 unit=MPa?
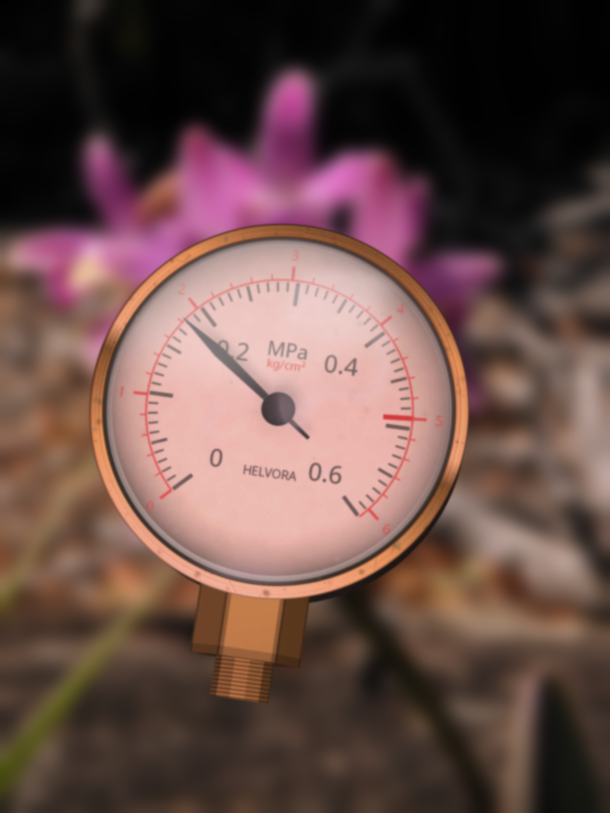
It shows value=0.18 unit=MPa
